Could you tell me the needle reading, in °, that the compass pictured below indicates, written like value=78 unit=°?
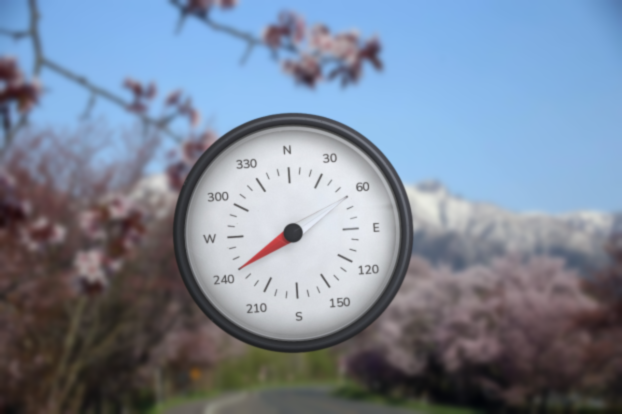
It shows value=240 unit=°
